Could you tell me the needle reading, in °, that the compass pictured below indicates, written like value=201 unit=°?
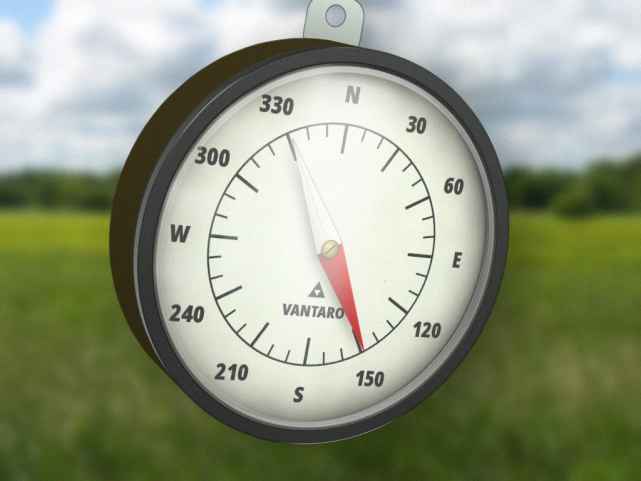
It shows value=150 unit=°
